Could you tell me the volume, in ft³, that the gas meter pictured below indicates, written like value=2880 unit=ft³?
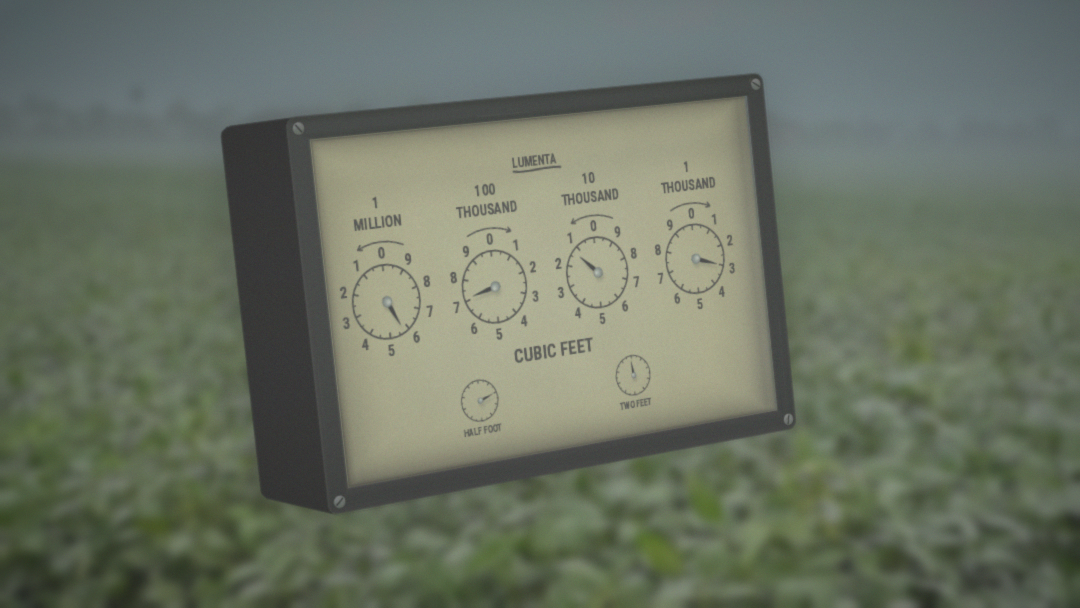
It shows value=571300 unit=ft³
